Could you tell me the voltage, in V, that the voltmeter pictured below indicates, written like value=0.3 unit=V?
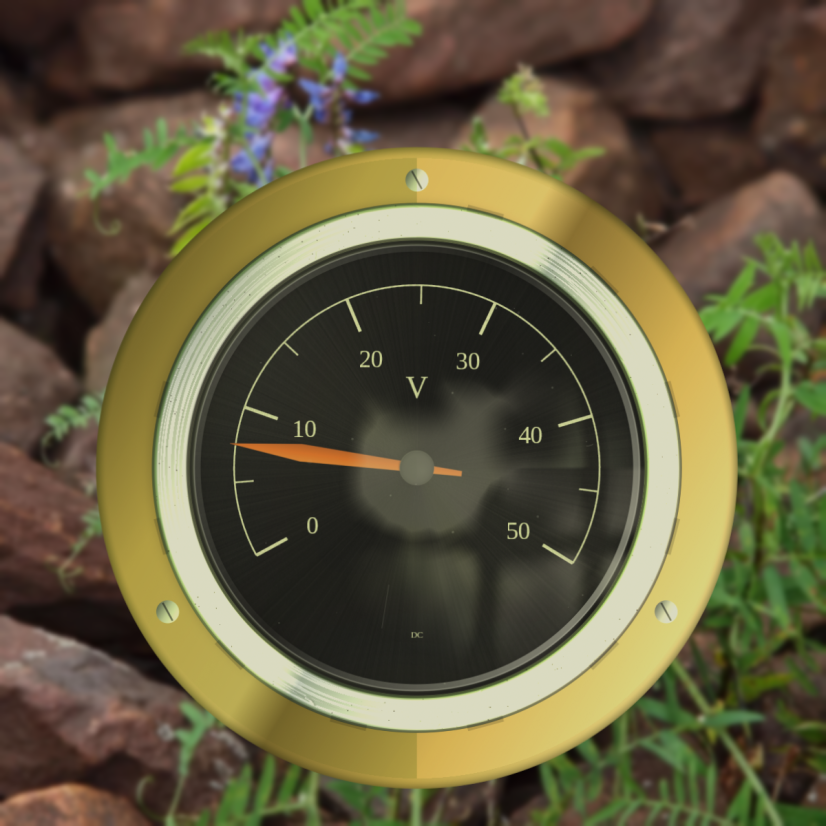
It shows value=7.5 unit=V
